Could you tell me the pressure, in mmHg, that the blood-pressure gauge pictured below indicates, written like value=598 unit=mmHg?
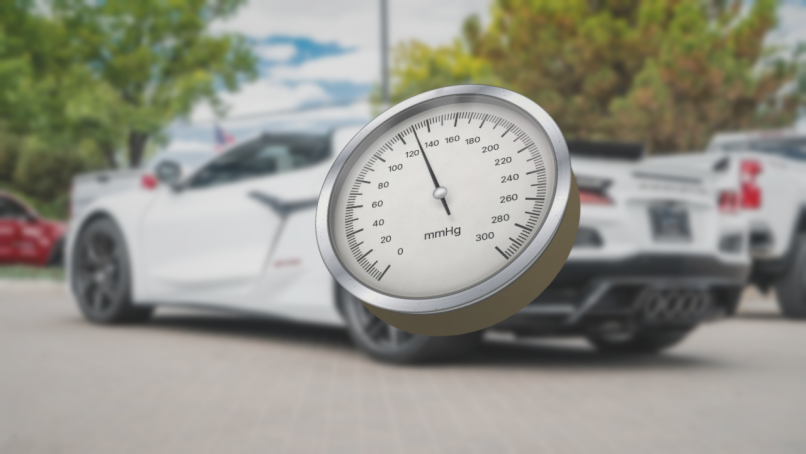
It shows value=130 unit=mmHg
